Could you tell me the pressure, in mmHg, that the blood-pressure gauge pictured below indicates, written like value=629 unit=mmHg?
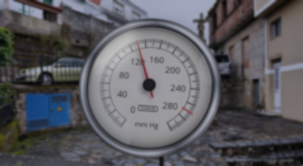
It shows value=130 unit=mmHg
